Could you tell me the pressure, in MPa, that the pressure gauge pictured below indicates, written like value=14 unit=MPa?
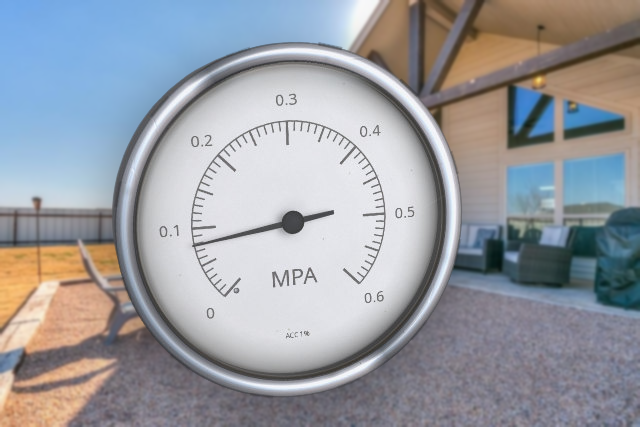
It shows value=0.08 unit=MPa
